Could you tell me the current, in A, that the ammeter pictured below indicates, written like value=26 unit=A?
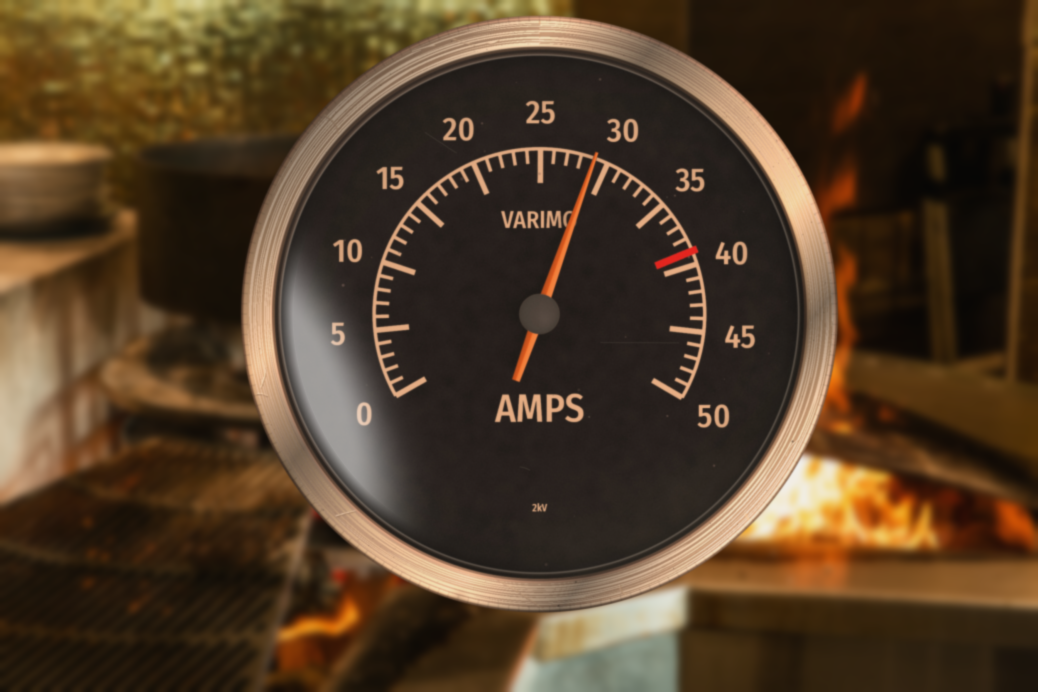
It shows value=29 unit=A
